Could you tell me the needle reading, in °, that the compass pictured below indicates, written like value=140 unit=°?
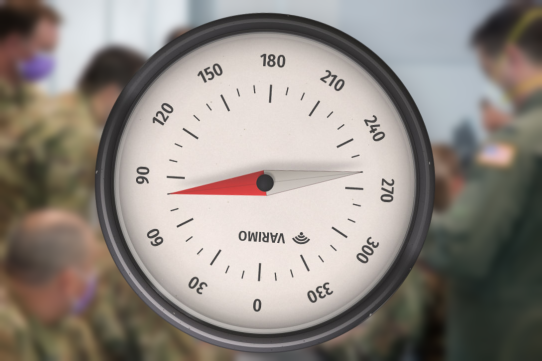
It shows value=80 unit=°
